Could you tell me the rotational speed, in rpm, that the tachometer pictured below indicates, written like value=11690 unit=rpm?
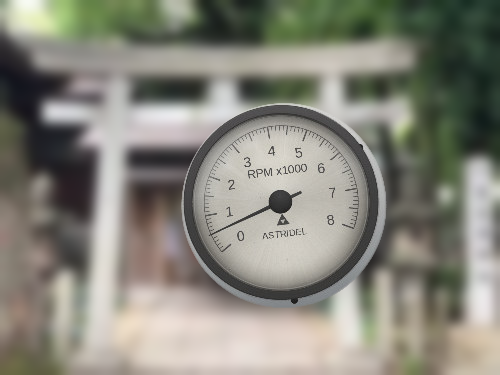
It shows value=500 unit=rpm
